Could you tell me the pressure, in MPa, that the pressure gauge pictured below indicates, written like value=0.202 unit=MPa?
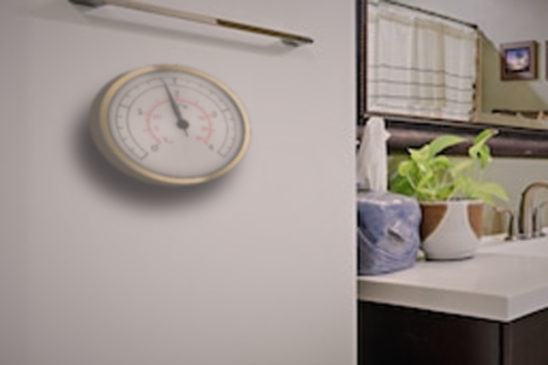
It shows value=1.8 unit=MPa
